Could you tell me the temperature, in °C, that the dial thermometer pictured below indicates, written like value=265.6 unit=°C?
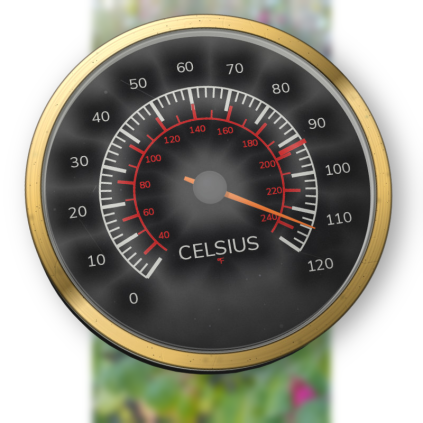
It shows value=114 unit=°C
